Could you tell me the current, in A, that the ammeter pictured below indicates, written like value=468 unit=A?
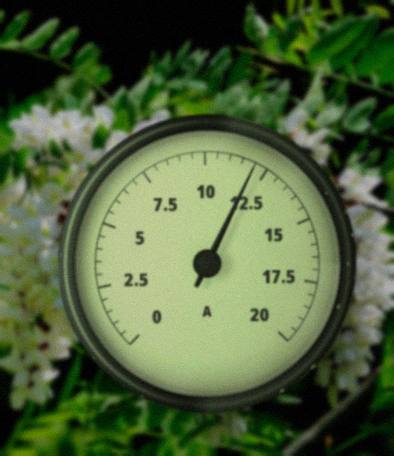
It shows value=12 unit=A
